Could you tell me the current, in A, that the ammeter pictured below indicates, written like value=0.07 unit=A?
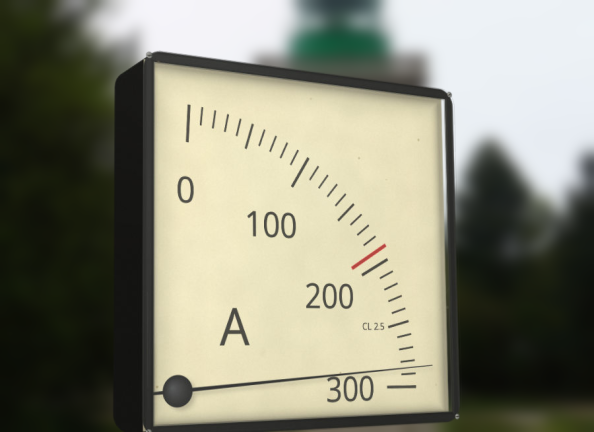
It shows value=285 unit=A
